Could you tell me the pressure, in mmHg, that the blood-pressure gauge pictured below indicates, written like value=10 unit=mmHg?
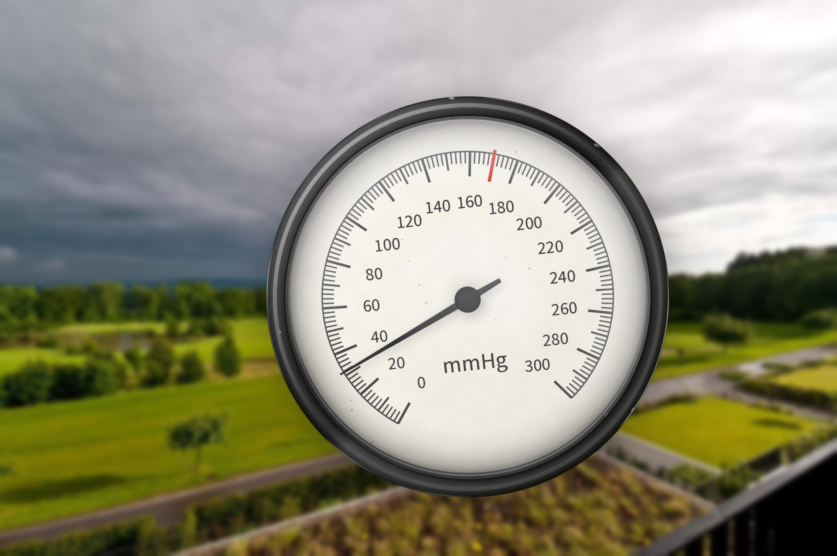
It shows value=32 unit=mmHg
